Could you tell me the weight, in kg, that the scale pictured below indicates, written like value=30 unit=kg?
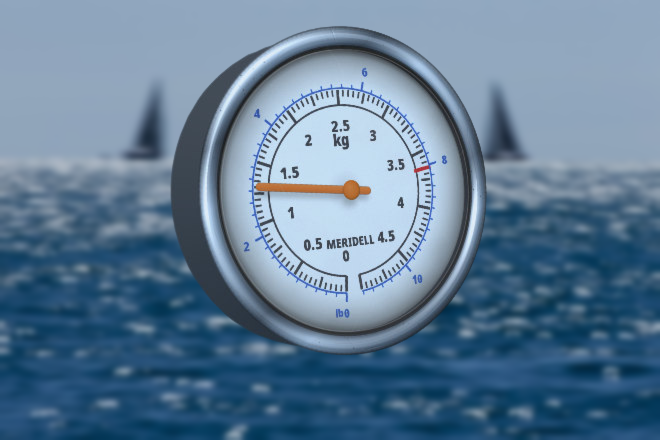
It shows value=1.3 unit=kg
